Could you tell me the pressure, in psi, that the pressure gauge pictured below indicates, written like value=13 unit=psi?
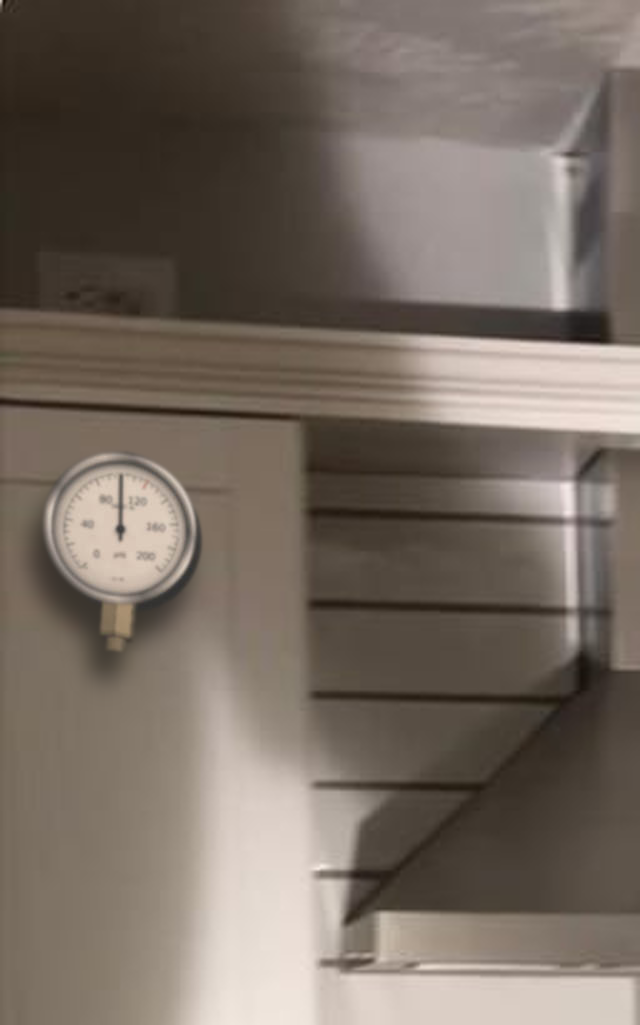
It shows value=100 unit=psi
